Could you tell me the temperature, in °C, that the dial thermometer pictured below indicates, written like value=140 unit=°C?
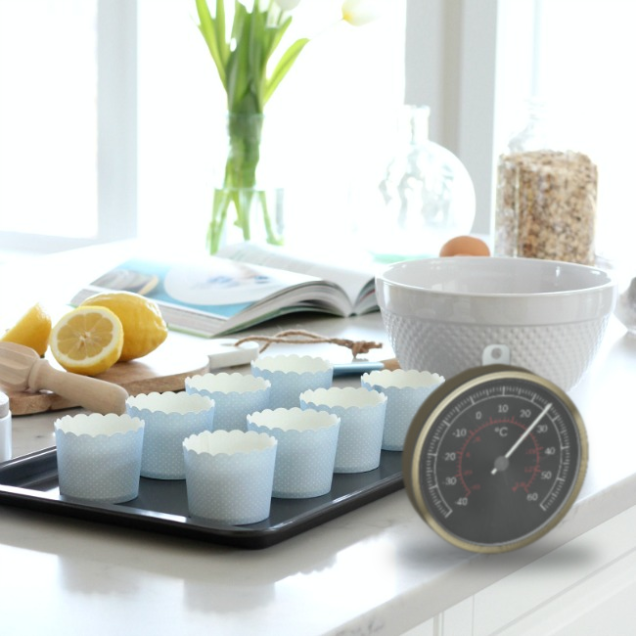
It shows value=25 unit=°C
